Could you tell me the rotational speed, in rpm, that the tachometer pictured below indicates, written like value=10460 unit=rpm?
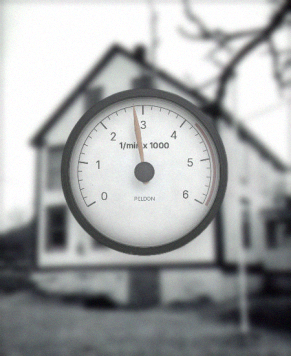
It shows value=2800 unit=rpm
